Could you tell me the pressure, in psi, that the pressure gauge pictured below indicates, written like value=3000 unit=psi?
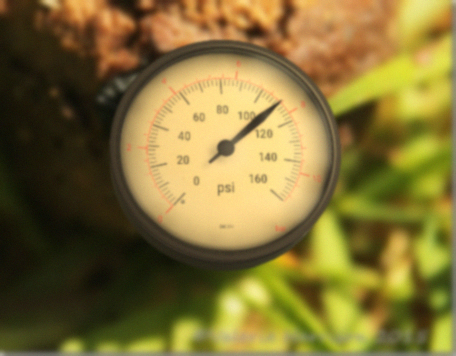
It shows value=110 unit=psi
